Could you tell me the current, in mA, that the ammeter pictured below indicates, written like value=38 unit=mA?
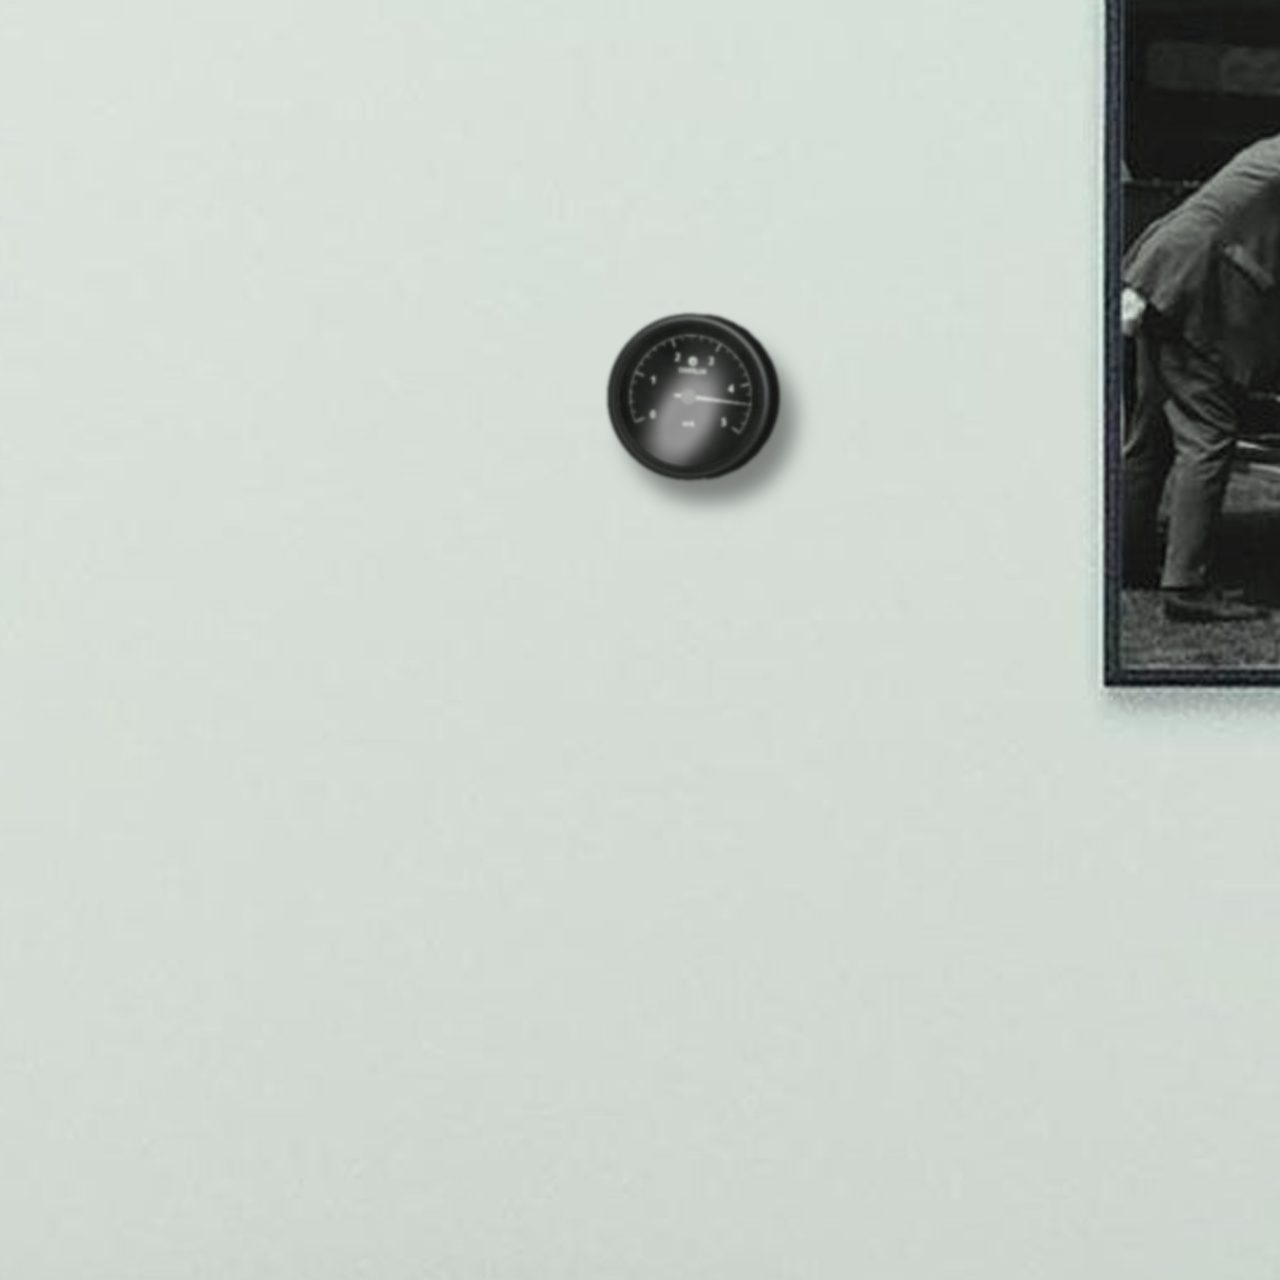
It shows value=4.4 unit=mA
